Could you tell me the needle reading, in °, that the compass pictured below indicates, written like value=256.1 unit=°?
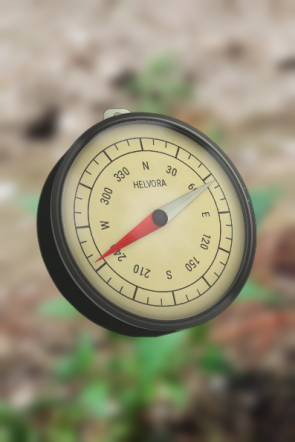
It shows value=245 unit=°
